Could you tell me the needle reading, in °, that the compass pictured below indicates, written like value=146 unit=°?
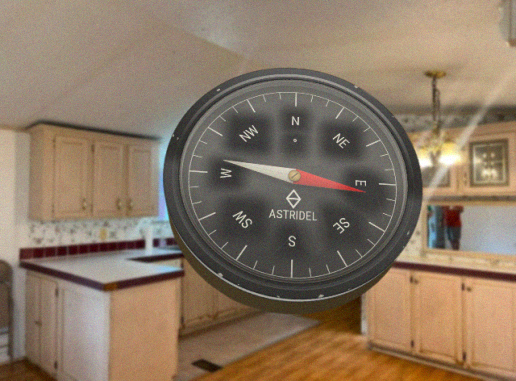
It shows value=100 unit=°
